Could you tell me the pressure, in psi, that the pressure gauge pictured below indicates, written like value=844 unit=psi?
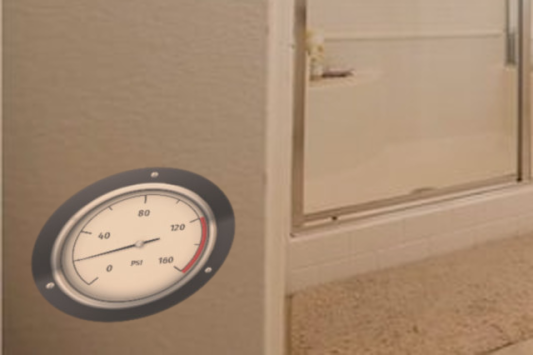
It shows value=20 unit=psi
